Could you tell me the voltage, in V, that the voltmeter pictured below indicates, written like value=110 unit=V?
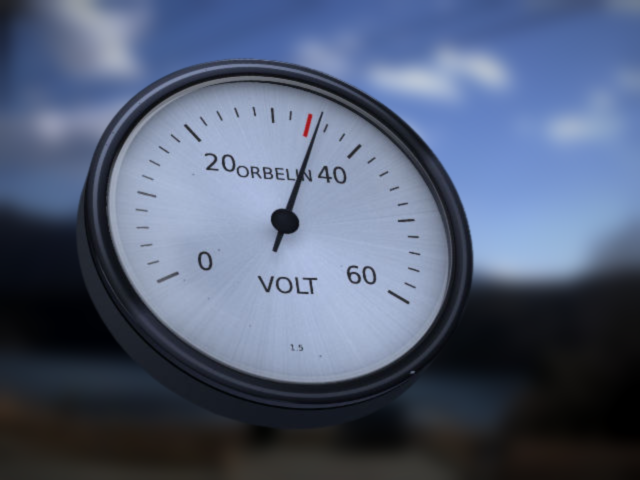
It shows value=35 unit=V
